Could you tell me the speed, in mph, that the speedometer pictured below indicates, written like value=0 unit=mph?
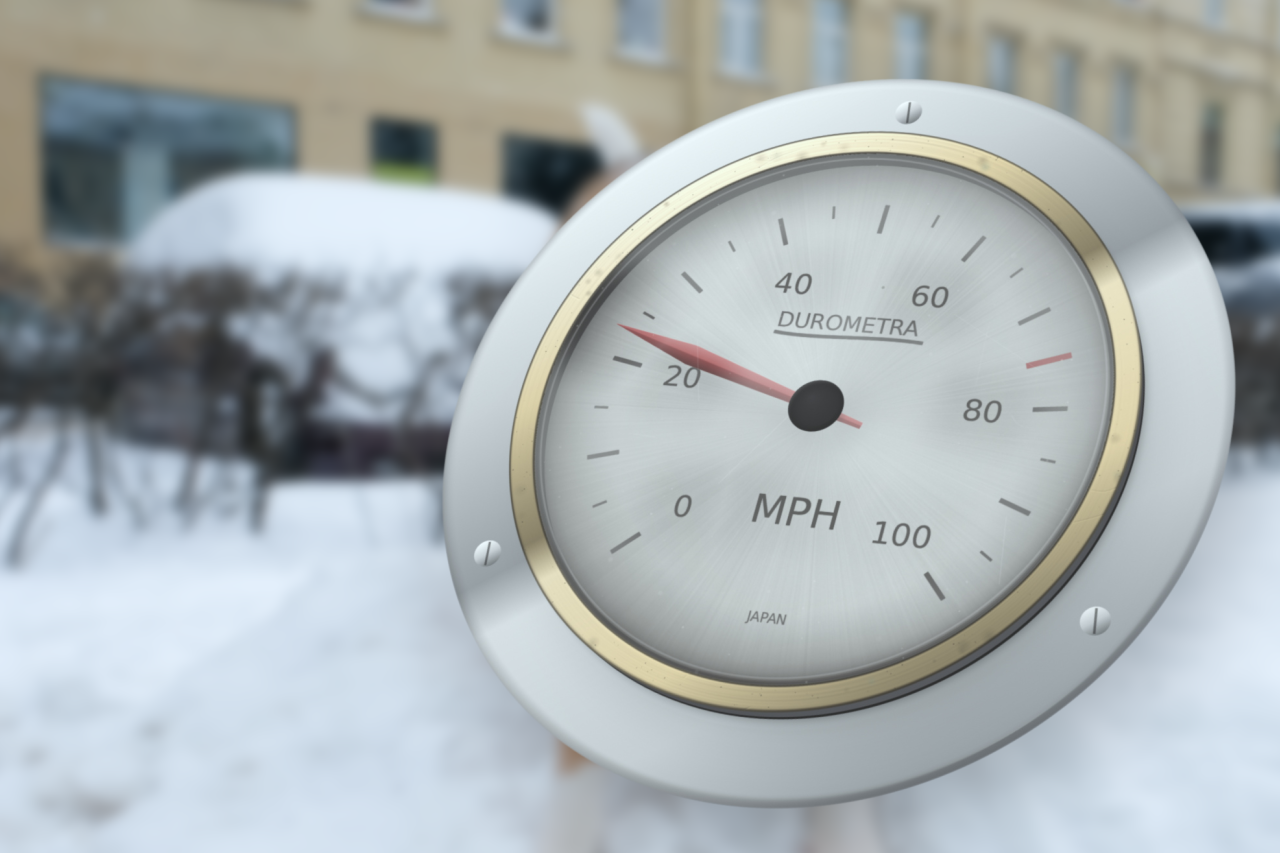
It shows value=22.5 unit=mph
